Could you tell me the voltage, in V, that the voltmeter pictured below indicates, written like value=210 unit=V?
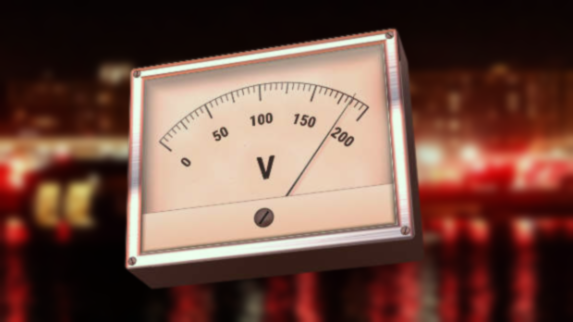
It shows value=185 unit=V
